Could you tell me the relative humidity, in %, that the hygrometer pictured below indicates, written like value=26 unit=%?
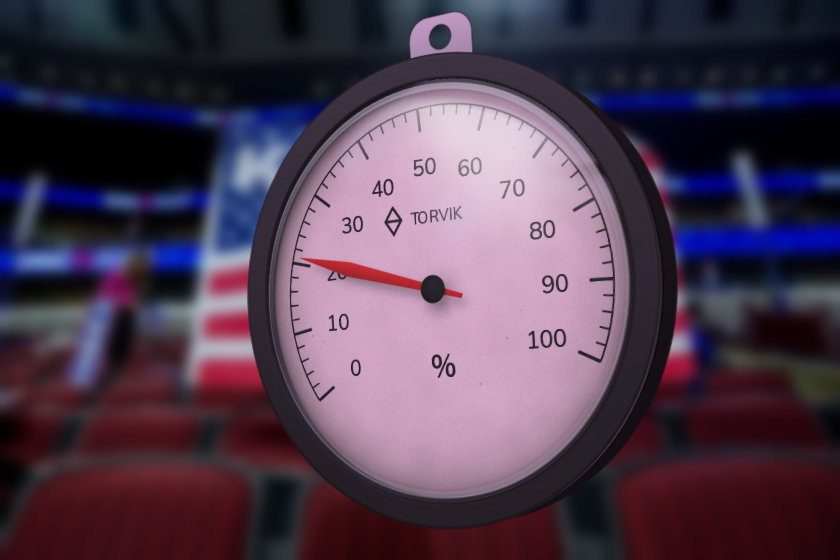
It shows value=21 unit=%
